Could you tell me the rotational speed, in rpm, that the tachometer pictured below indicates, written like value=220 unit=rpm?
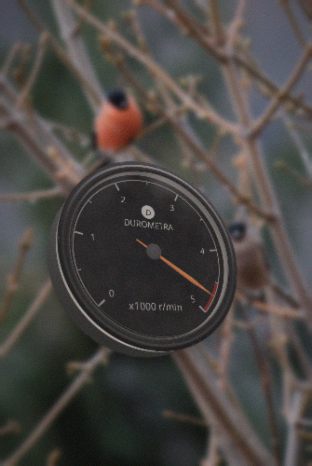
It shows value=4750 unit=rpm
